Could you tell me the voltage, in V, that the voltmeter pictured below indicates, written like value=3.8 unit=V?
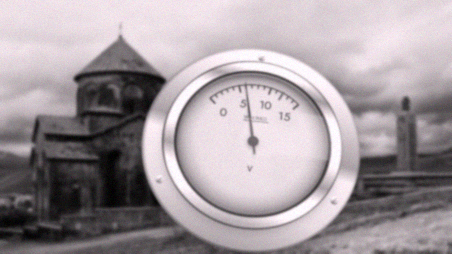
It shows value=6 unit=V
